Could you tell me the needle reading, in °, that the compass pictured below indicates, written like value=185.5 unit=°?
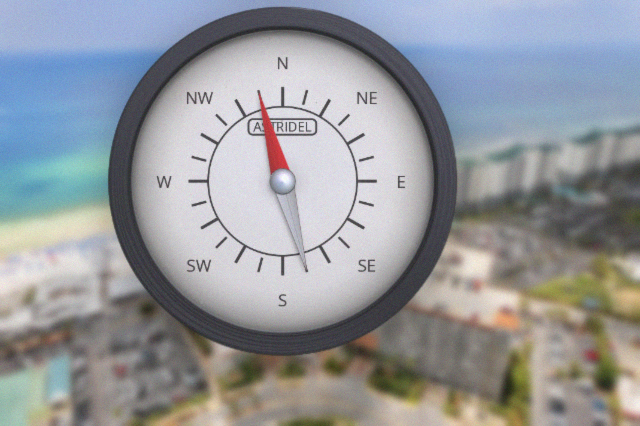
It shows value=345 unit=°
